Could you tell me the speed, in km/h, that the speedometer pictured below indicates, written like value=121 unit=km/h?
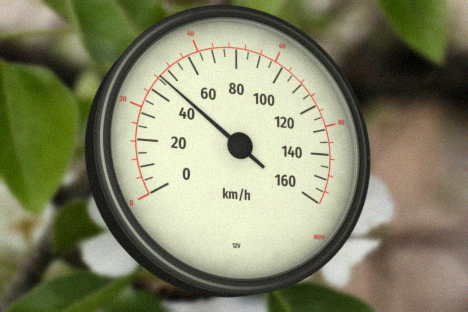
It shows value=45 unit=km/h
